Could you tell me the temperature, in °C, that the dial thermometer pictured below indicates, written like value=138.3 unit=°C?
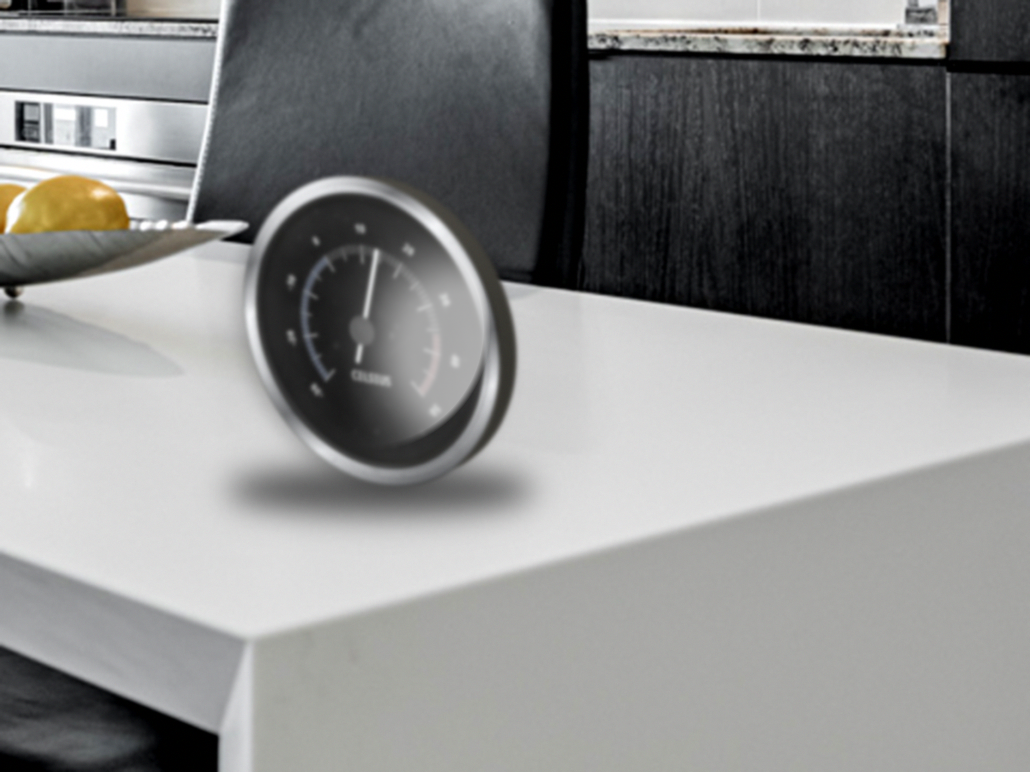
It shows value=15 unit=°C
